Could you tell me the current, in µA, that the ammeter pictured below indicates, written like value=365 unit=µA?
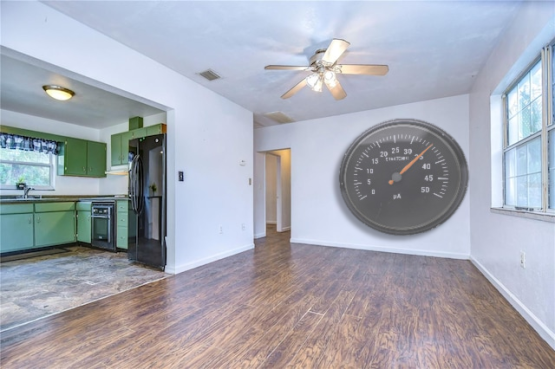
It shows value=35 unit=µA
